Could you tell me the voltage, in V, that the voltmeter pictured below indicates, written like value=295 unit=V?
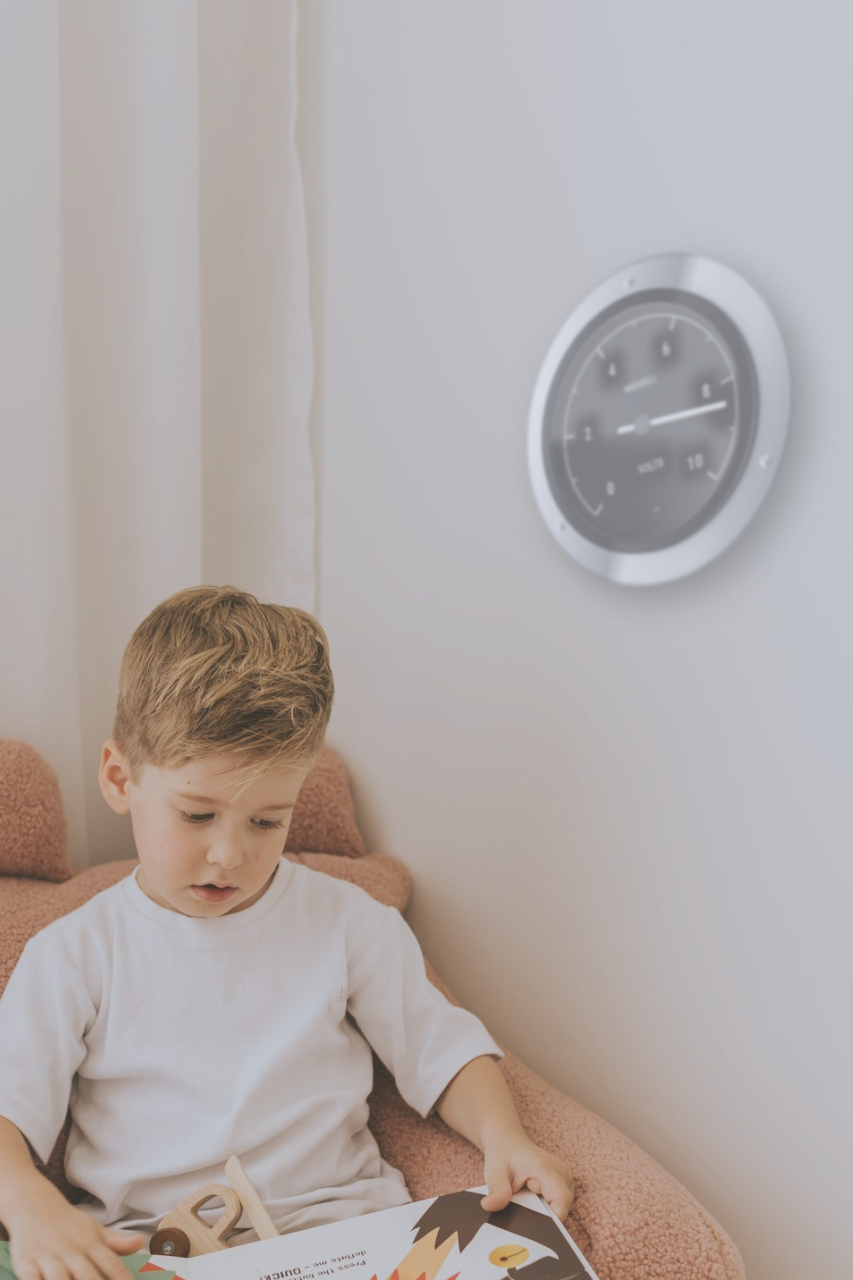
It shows value=8.5 unit=V
